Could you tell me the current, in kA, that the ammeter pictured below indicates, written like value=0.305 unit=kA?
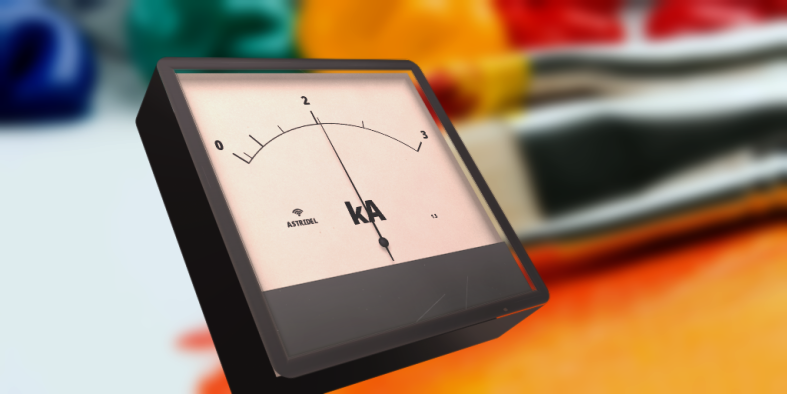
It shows value=2 unit=kA
